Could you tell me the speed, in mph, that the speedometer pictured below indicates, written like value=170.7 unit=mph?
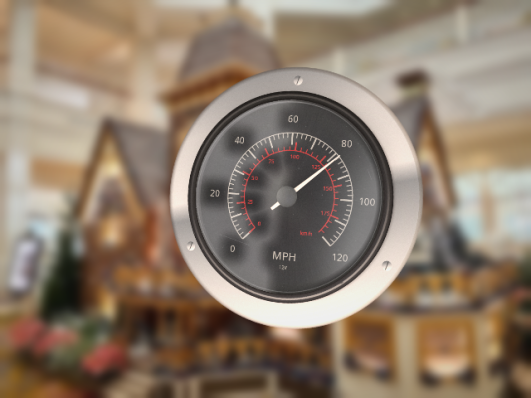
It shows value=82 unit=mph
